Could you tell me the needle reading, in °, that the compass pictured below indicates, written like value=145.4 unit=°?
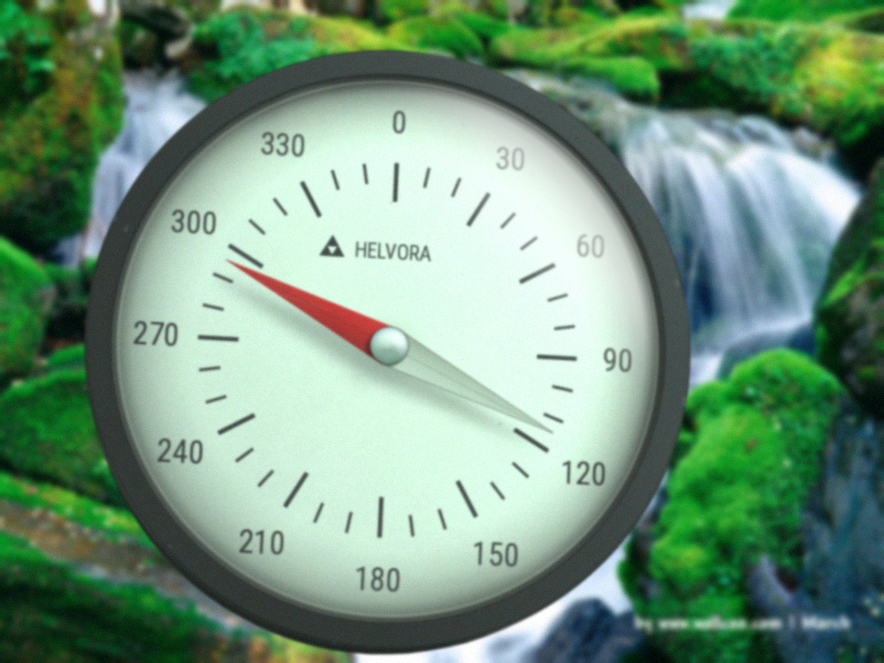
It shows value=295 unit=°
